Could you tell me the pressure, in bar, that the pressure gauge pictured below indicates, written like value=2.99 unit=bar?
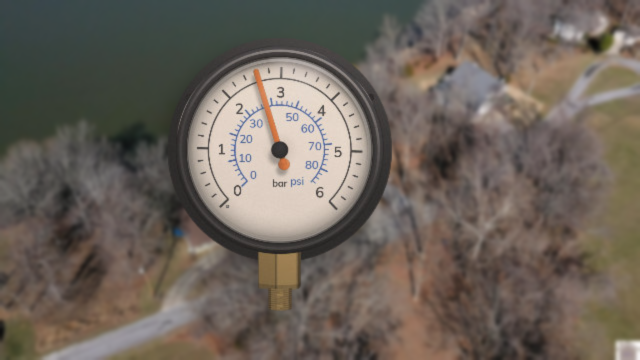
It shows value=2.6 unit=bar
